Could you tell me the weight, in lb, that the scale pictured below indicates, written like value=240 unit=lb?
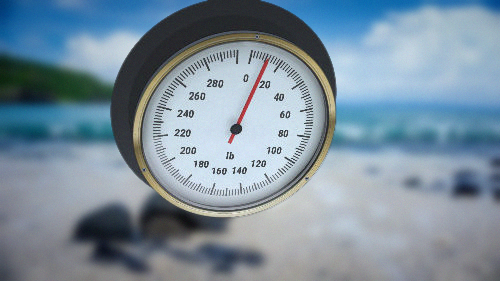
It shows value=10 unit=lb
